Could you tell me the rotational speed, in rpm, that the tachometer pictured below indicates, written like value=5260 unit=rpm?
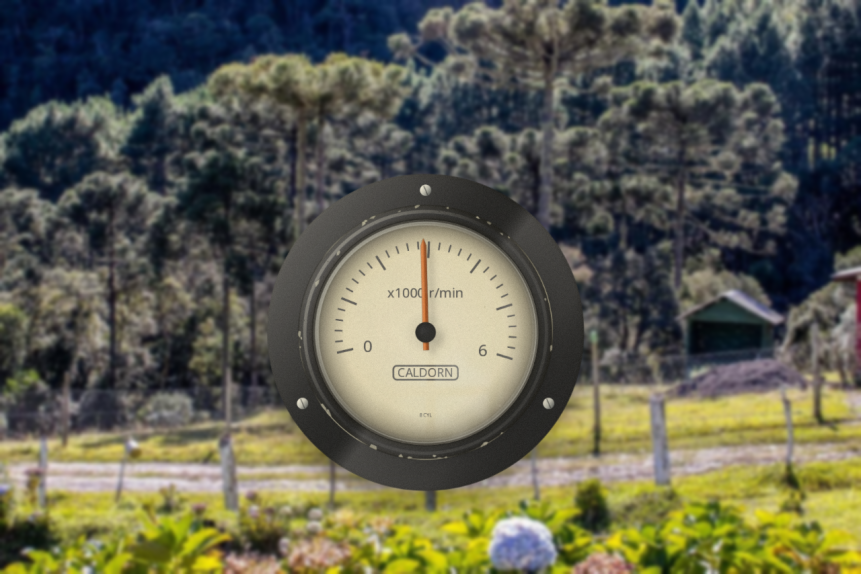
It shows value=2900 unit=rpm
